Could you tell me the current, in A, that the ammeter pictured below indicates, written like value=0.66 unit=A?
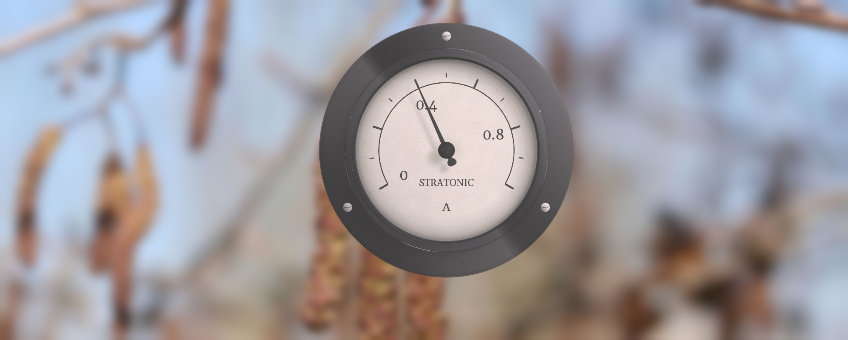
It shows value=0.4 unit=A
